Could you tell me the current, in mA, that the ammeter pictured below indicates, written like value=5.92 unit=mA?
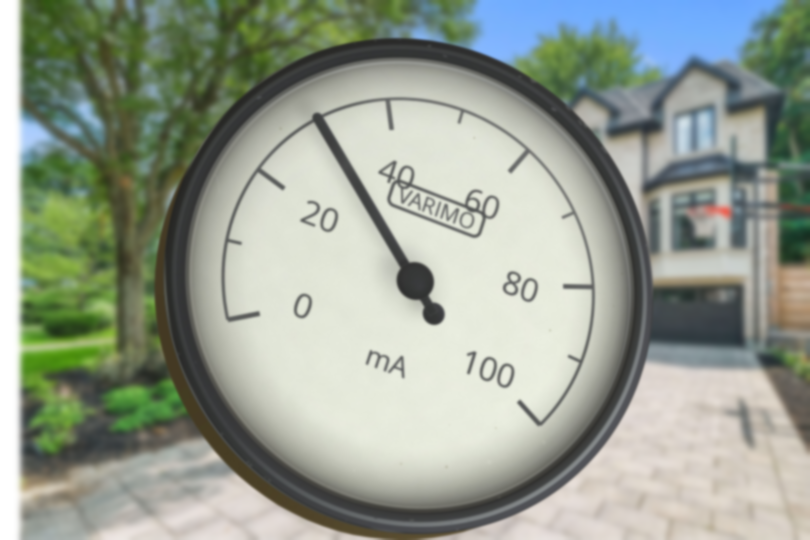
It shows value=30 unit=mA
